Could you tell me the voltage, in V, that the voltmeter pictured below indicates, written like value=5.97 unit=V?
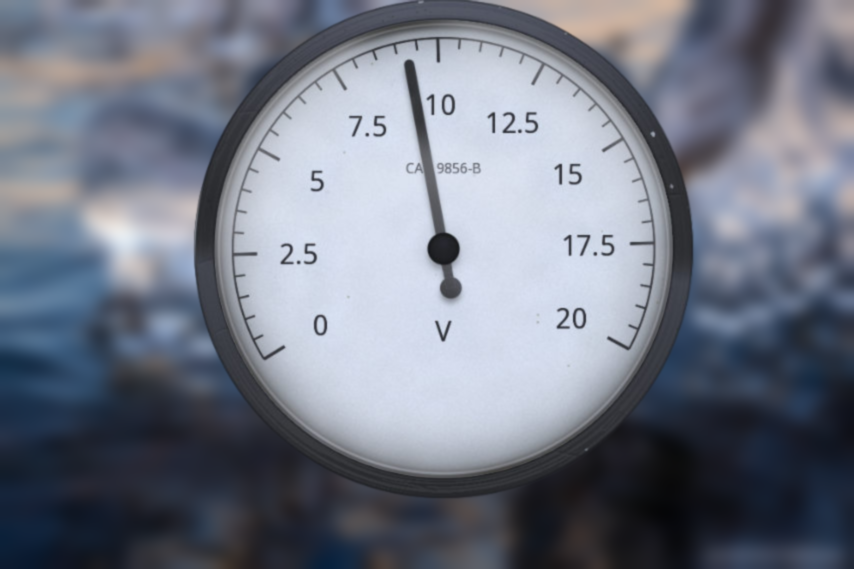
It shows value=9.25 unit=V
